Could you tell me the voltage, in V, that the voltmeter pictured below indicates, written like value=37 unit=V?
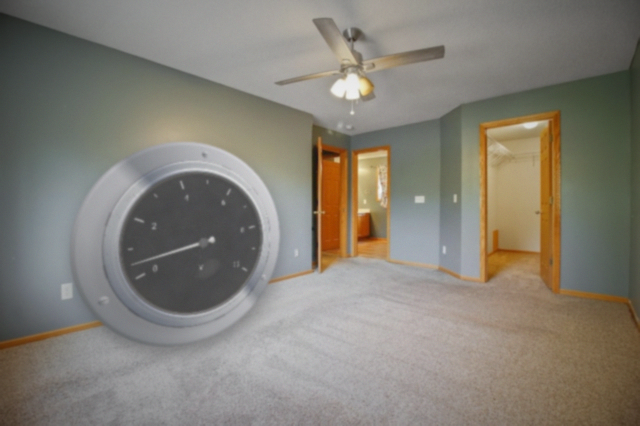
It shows value=0.5 unit=V
